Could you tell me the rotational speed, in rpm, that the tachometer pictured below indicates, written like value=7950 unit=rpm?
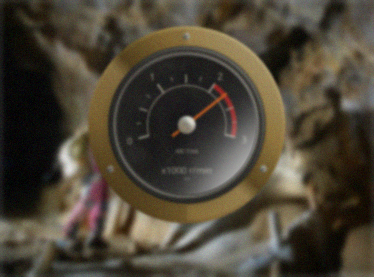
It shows value=2250 unit=rpm
